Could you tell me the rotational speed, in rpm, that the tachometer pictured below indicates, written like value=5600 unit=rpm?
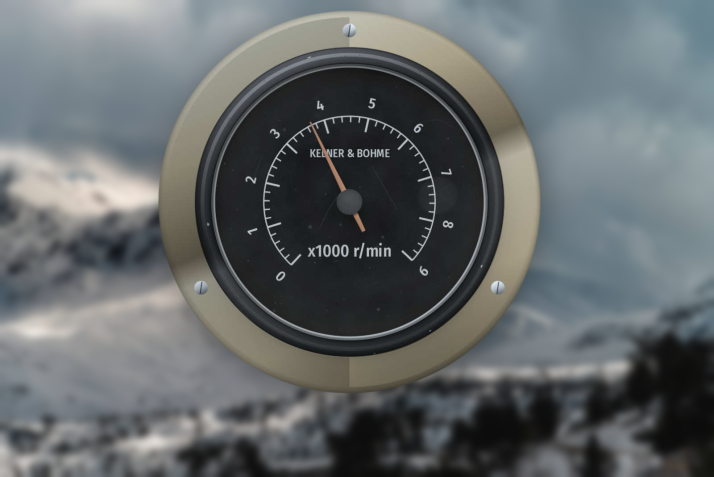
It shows value=3700 unit=rpm
